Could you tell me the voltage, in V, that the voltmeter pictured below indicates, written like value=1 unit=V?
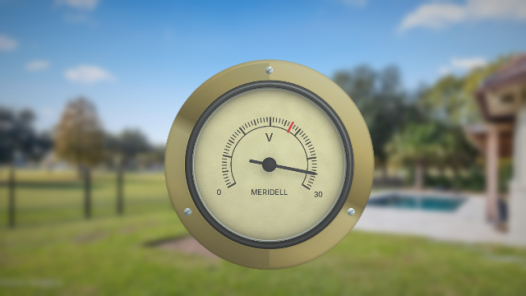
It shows value=27.5 unit=V
